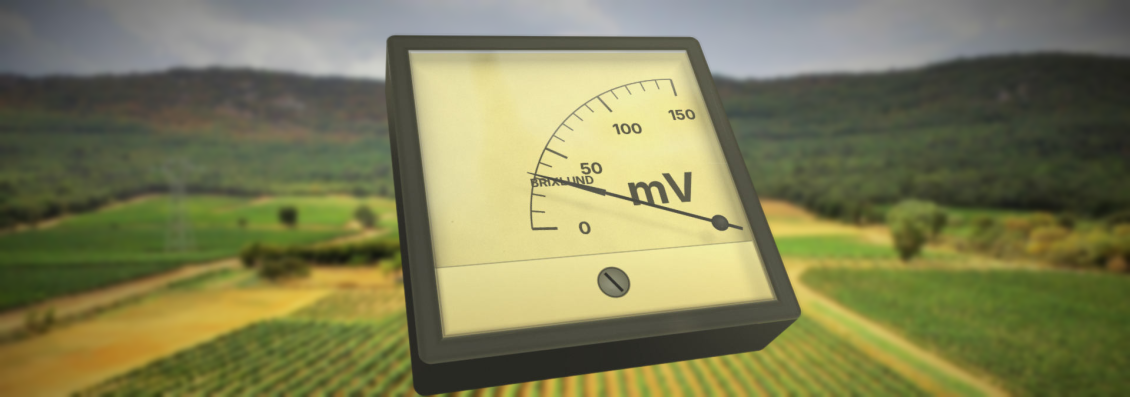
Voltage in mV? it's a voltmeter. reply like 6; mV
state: 30; mV
